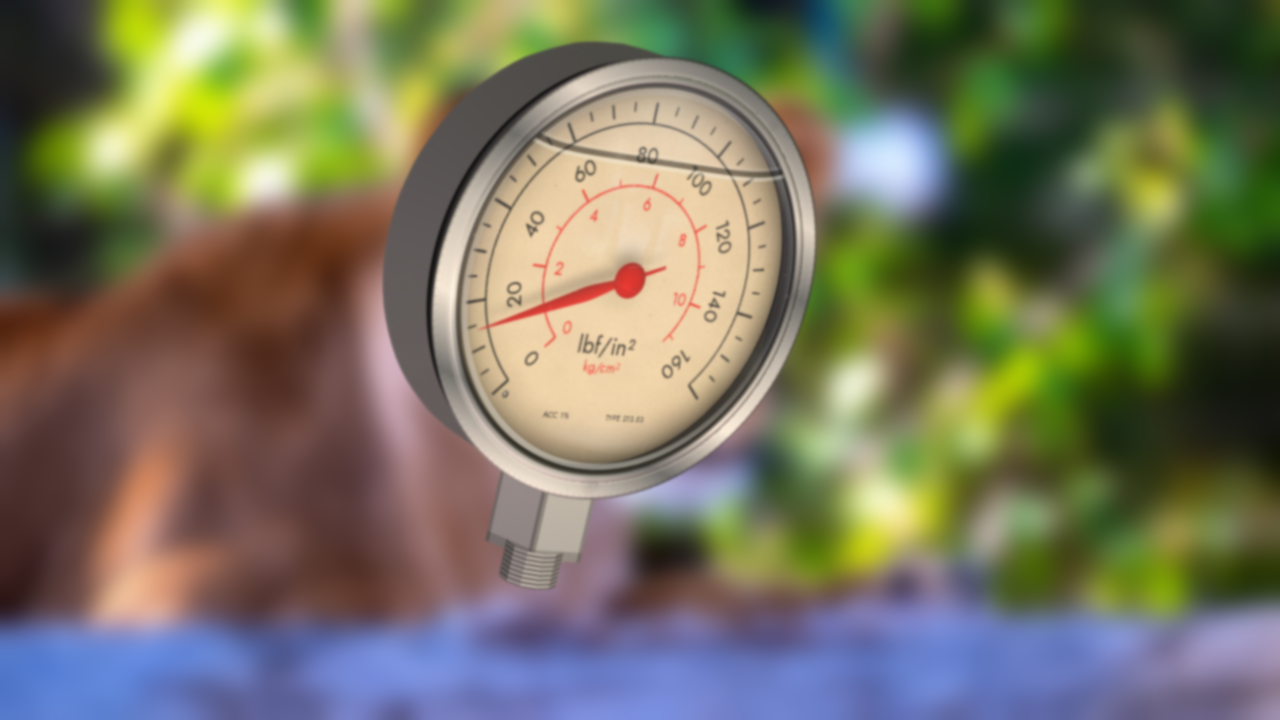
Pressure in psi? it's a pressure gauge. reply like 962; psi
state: 15; psi
